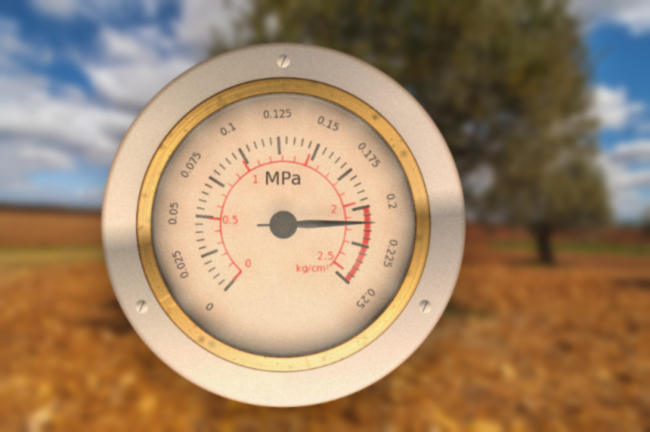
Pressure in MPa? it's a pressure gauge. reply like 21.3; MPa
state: 0.21; MPa
